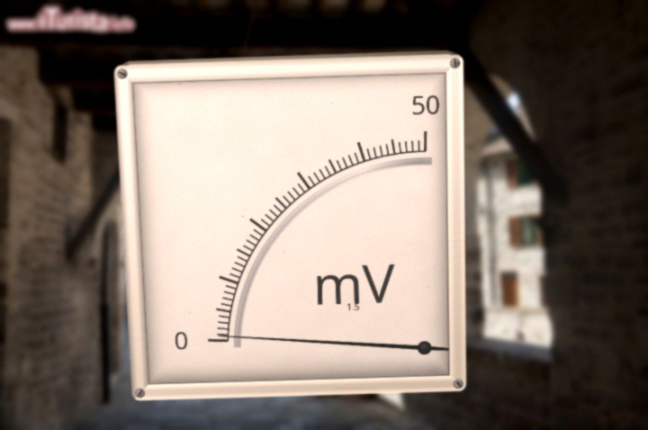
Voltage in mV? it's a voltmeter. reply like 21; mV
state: 1; mV
